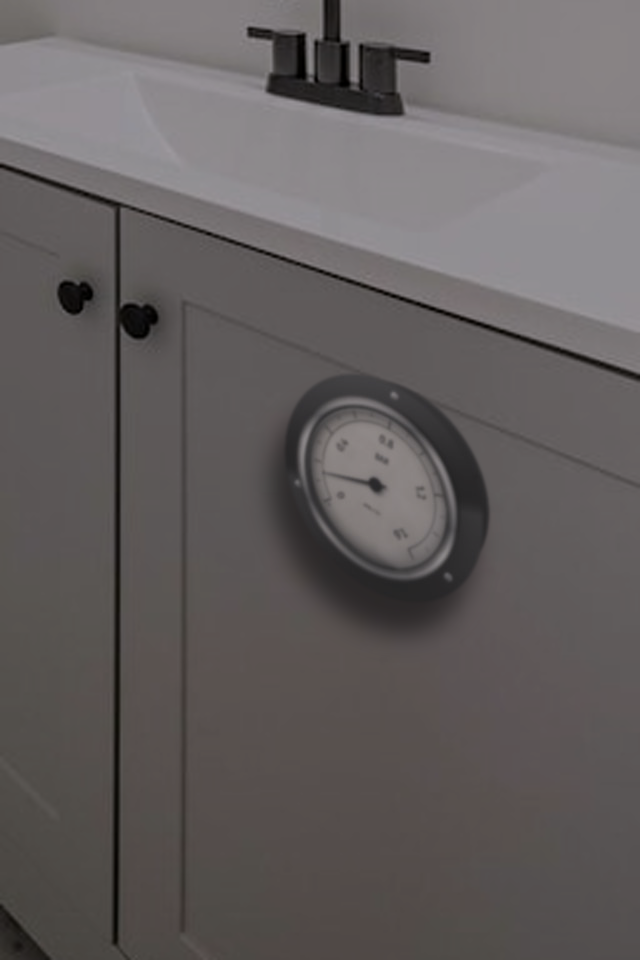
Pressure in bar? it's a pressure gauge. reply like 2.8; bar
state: 0.15; bar
